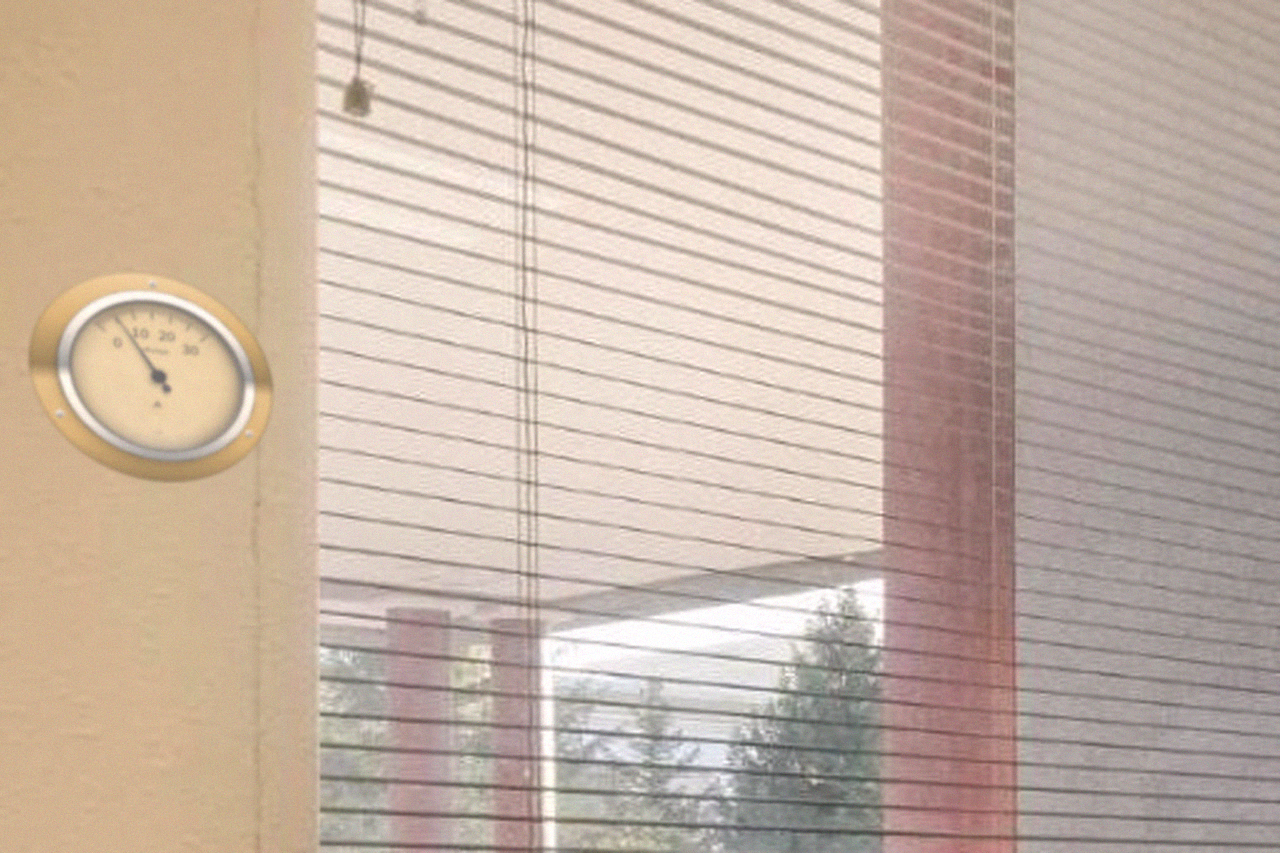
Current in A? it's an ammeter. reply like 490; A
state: 5; A
